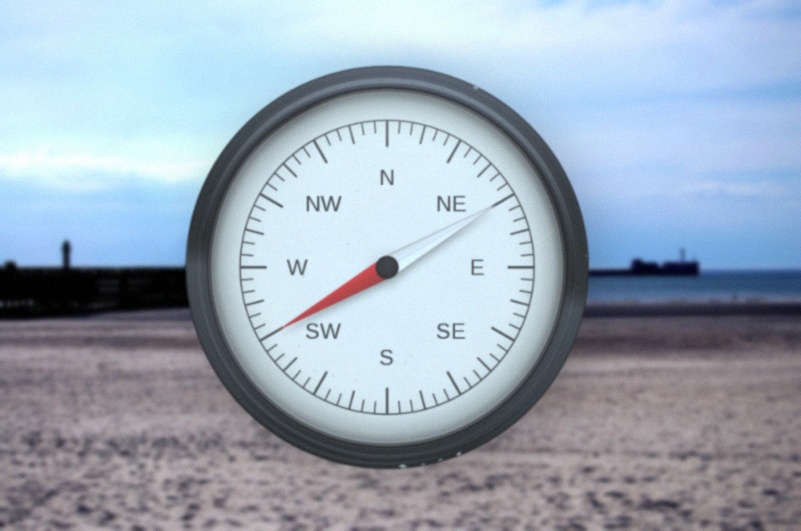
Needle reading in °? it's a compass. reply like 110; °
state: 240; °
